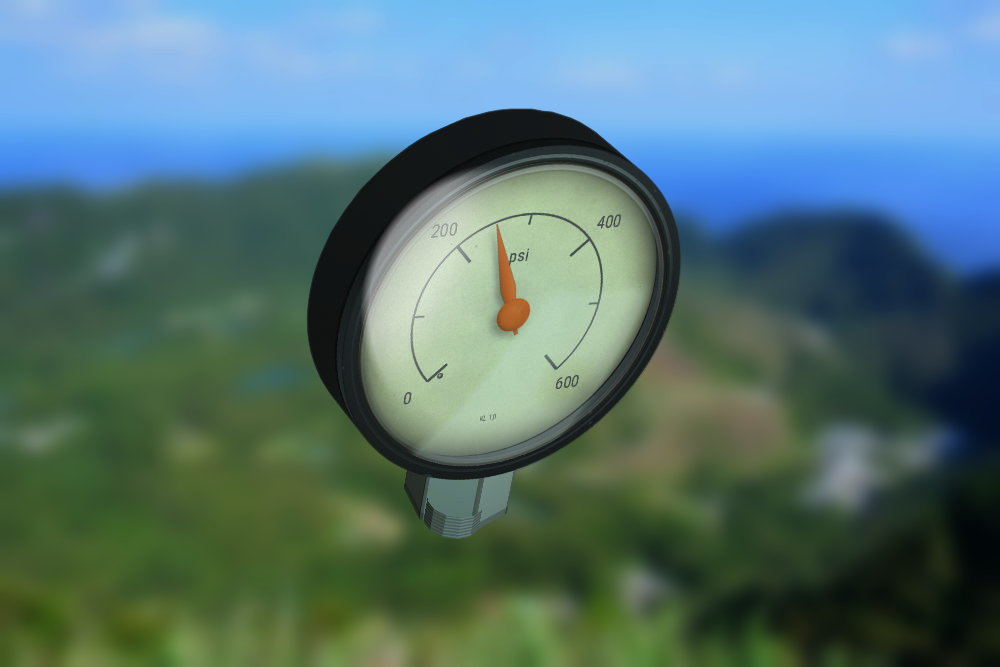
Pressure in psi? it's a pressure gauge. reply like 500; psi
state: 250; psi
